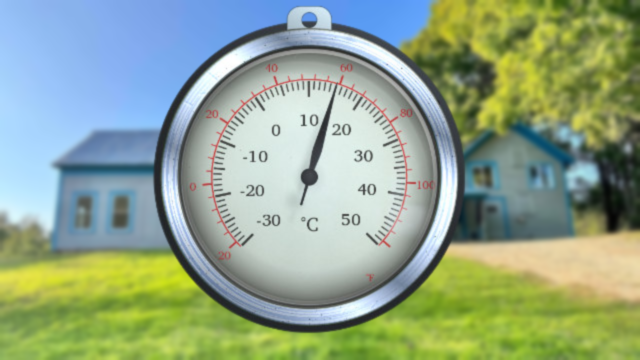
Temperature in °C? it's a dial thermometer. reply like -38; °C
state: 15; °C
